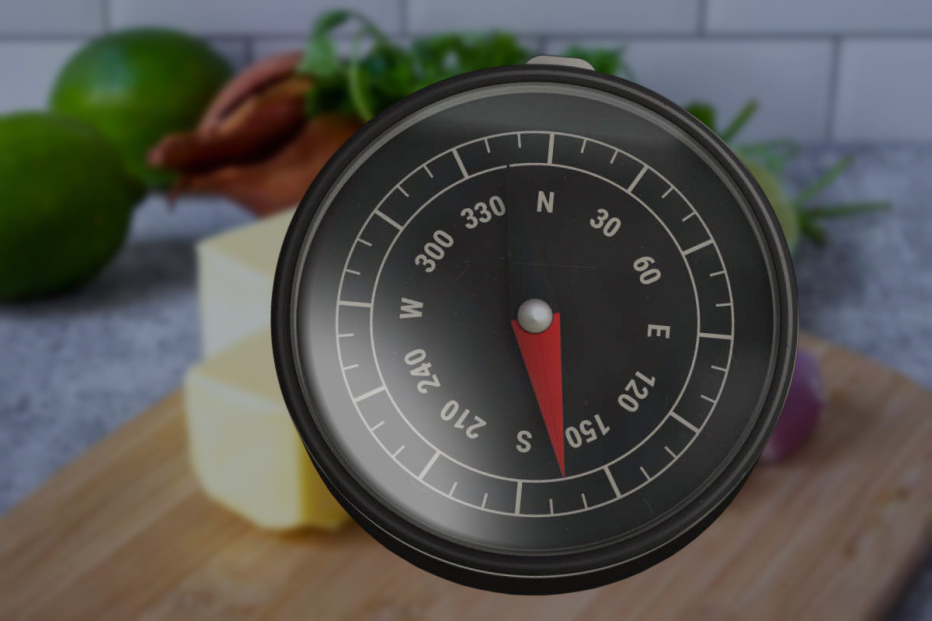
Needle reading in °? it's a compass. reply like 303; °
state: 165; °
